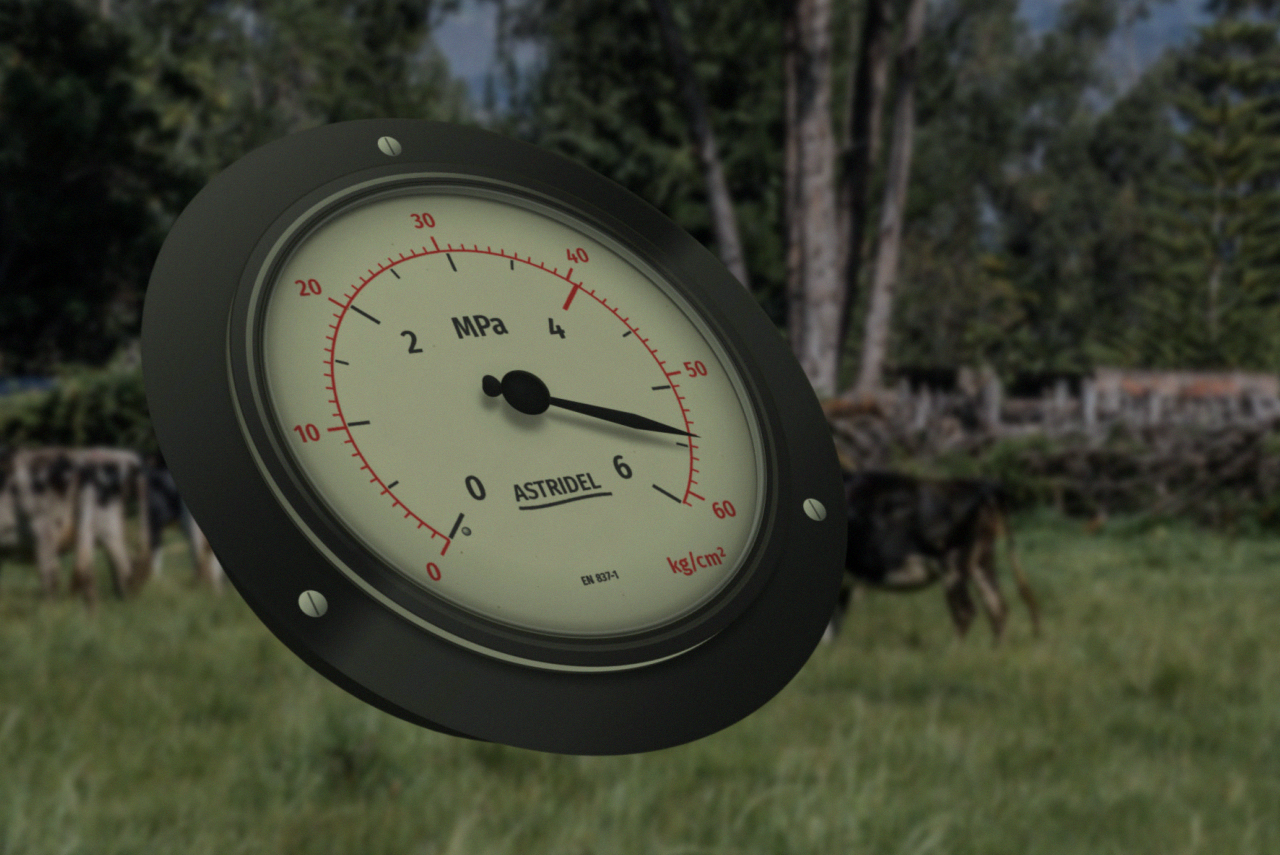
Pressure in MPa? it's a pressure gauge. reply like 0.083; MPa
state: 5.5; MPa
